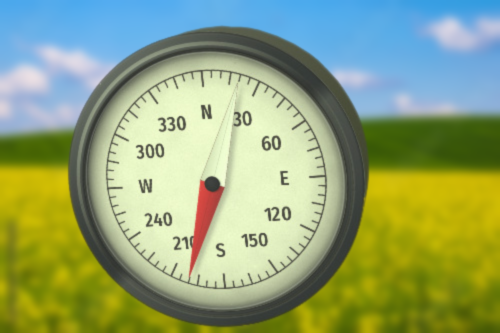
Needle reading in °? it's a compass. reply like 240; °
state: 200; °
